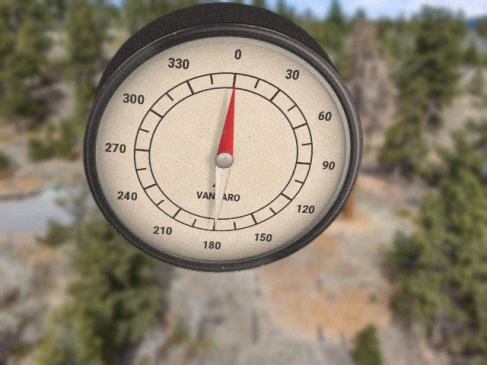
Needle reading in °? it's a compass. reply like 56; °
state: 0; °
